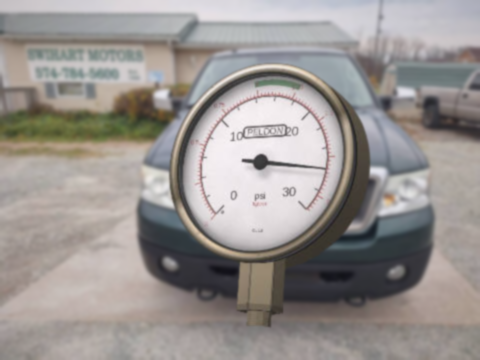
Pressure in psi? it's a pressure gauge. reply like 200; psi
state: 26; psi
